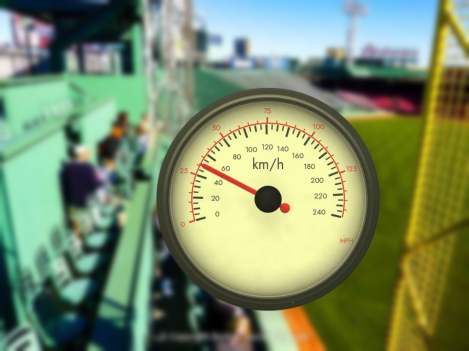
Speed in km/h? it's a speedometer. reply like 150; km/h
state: 50; km/h
